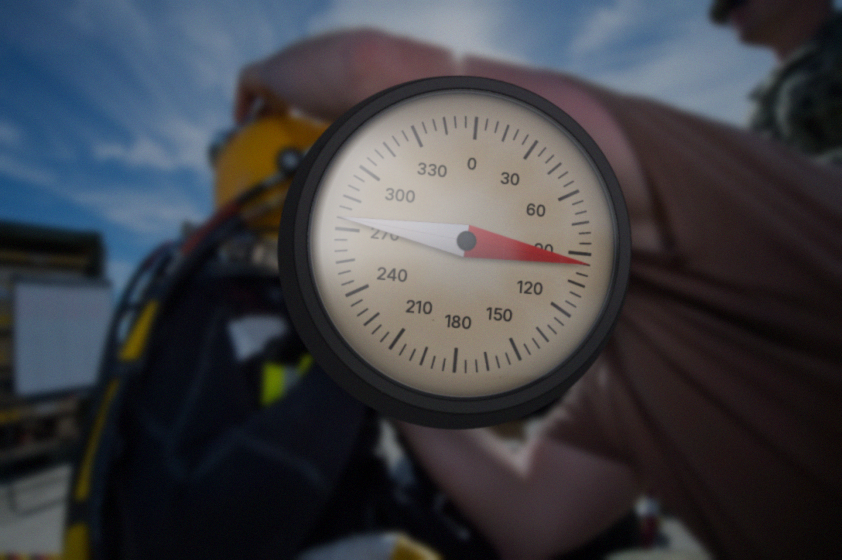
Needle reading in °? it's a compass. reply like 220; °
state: 95; °
